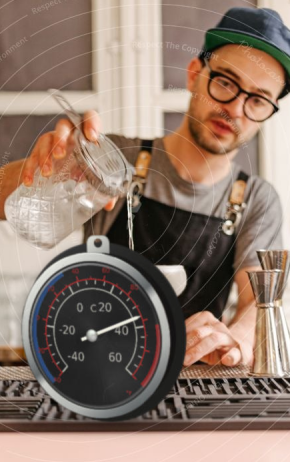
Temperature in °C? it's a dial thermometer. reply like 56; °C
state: 36; °C
